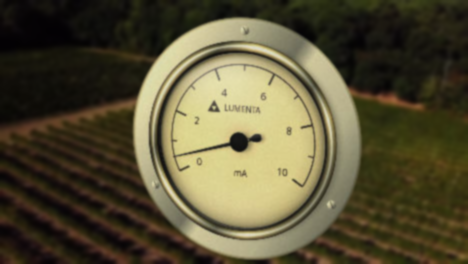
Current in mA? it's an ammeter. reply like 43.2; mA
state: 0.5; mA
